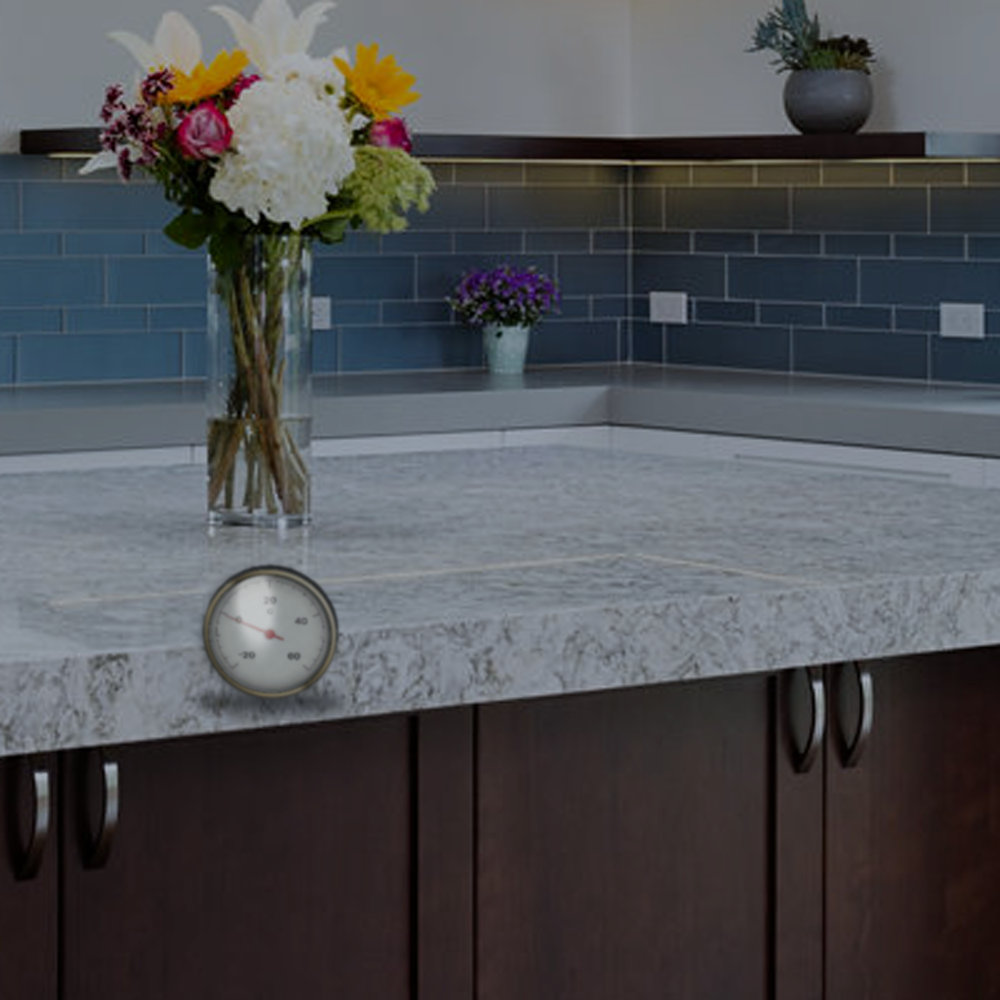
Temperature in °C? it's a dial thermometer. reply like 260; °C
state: 0; °C
